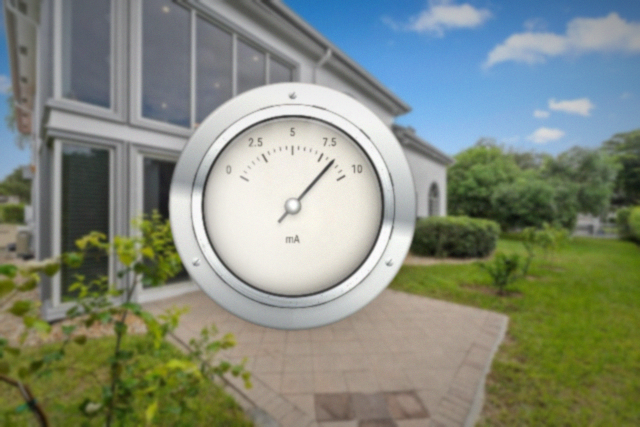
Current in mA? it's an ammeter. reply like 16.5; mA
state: 8.5; mA
